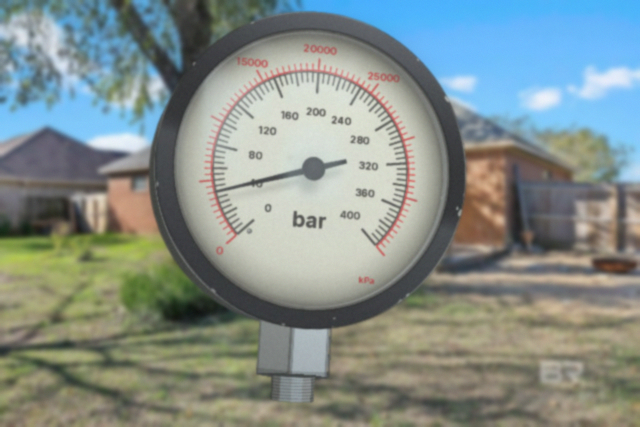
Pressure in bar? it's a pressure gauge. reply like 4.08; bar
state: 40; bar
